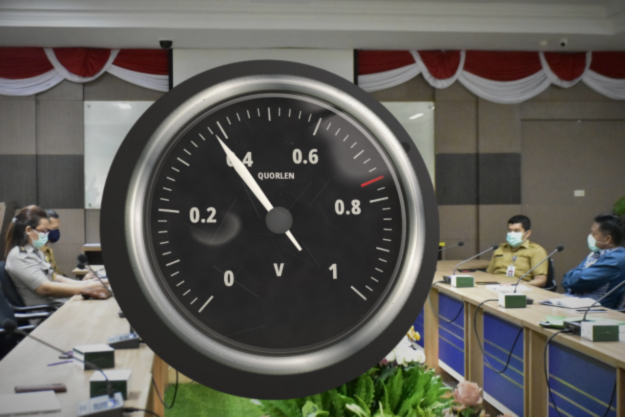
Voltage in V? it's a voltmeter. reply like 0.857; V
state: 0.38; V
